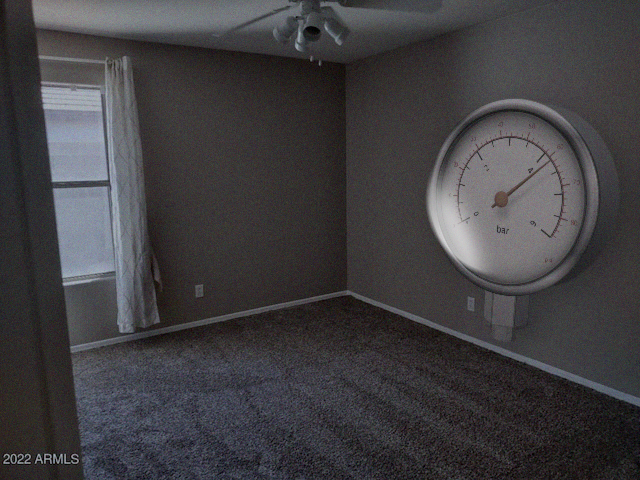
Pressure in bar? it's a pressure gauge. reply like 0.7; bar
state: 4.25; bar
